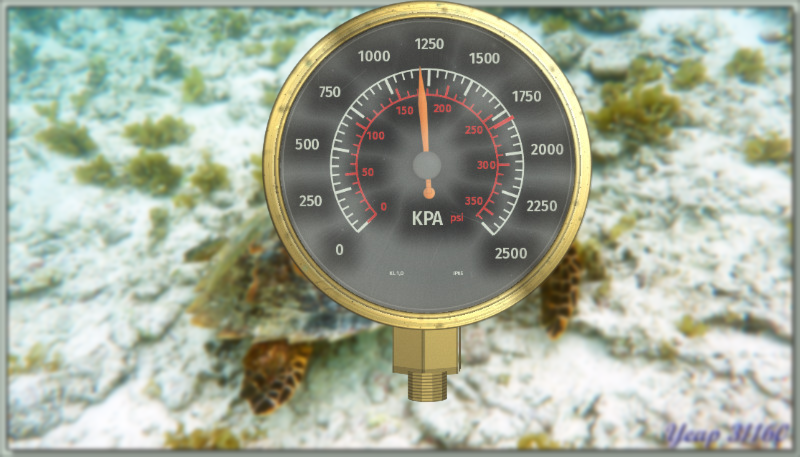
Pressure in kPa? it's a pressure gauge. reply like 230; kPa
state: 1200; kPa
